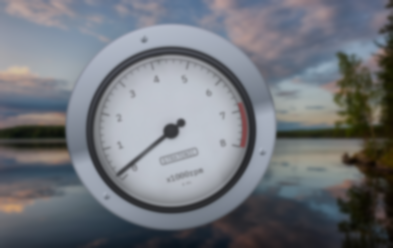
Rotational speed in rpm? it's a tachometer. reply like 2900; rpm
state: 200; rpm
